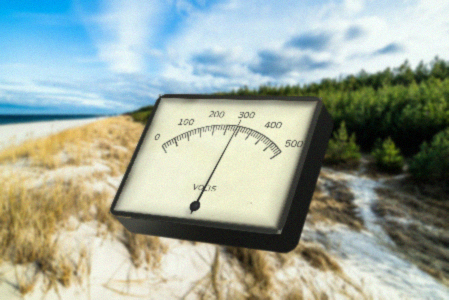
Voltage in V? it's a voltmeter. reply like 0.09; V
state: 300; V
